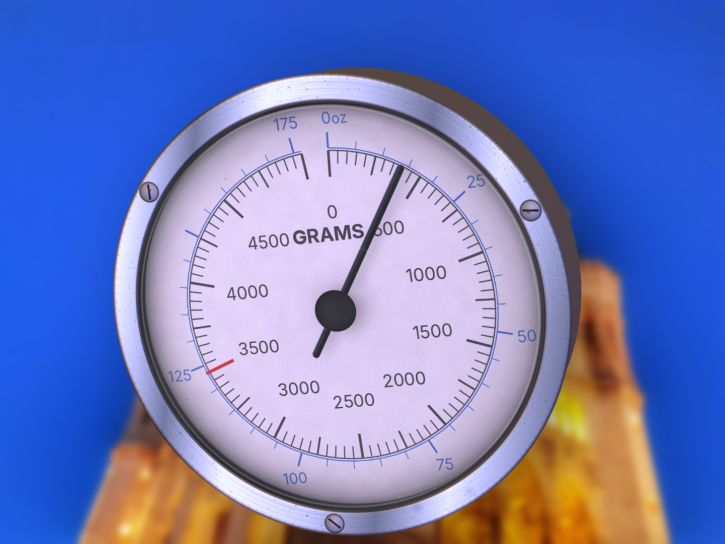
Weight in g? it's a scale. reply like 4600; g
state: 400; g
